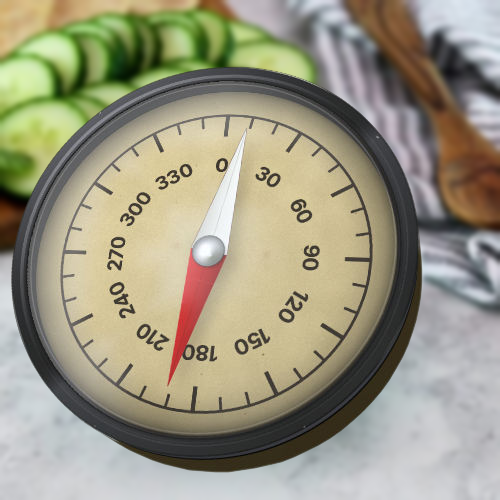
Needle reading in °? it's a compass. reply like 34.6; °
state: 190; °
